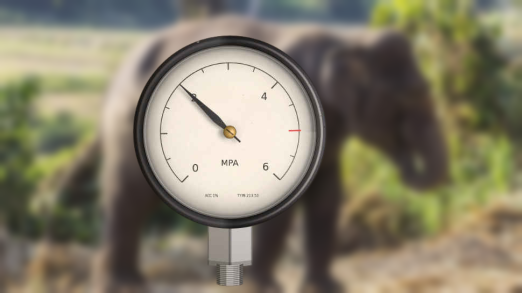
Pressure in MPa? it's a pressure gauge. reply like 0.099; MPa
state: 2; MPa
